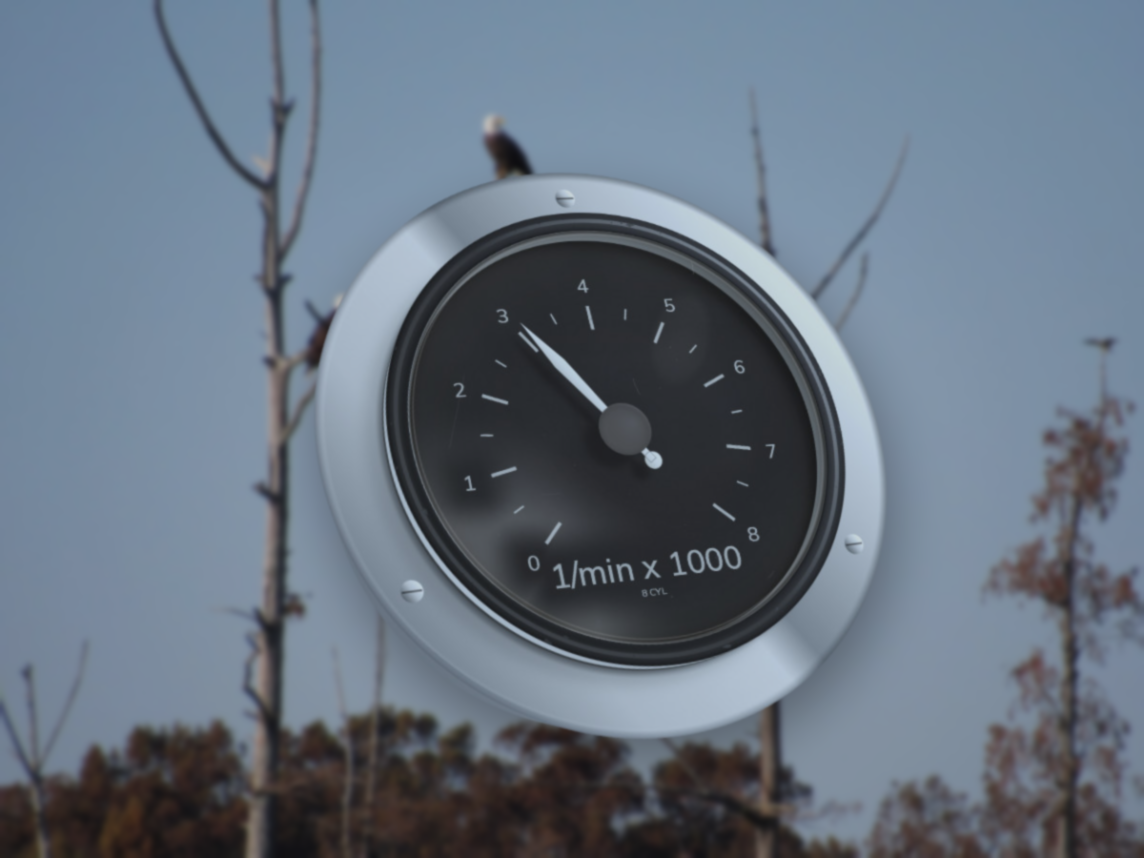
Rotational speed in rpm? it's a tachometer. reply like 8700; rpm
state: 3000; rpm
